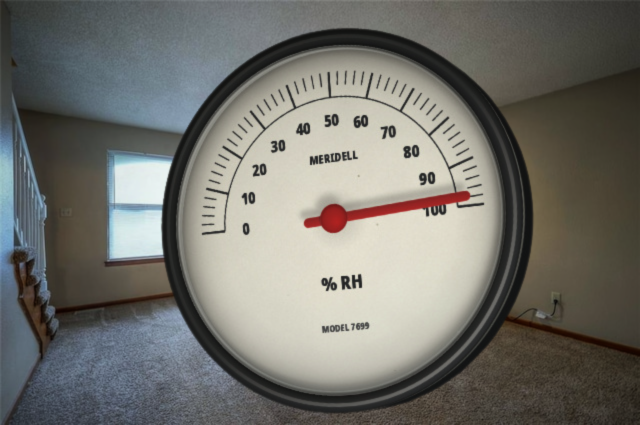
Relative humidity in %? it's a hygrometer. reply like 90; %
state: 98; %
